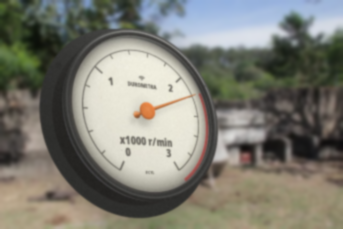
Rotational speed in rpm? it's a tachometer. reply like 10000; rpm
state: 2200; rpm
